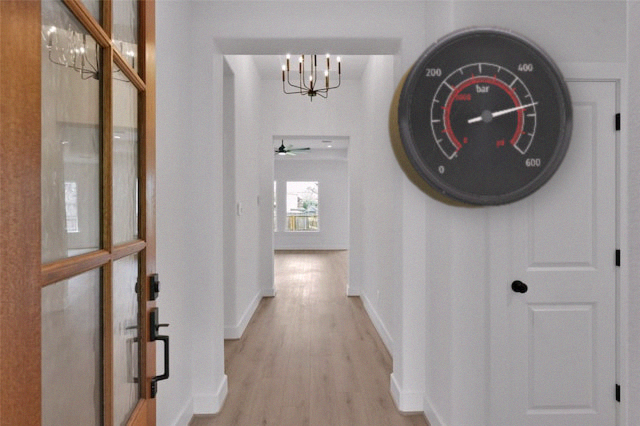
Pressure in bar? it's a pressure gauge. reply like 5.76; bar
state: 475; bar
